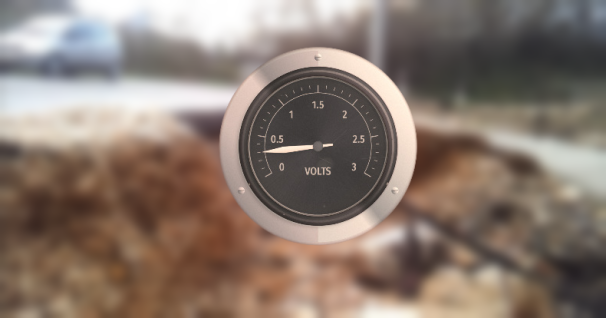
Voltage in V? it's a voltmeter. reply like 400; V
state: 0.3; V
